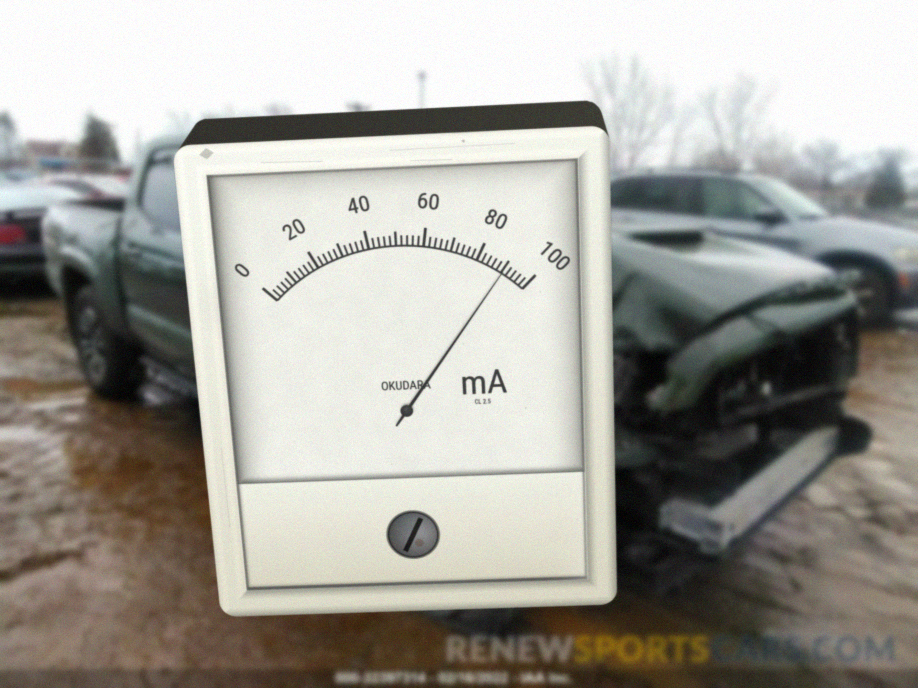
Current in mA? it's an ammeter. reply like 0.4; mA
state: 90; mA
